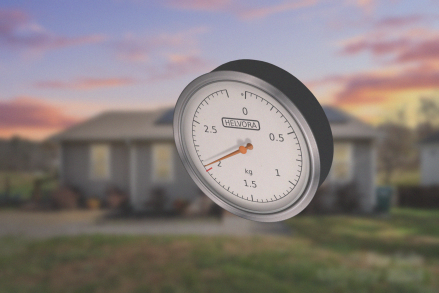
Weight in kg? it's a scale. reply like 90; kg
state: 2.05; kg
